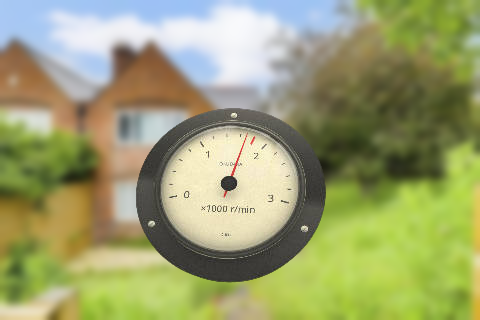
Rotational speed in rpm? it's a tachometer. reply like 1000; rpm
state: 1700; rpm
